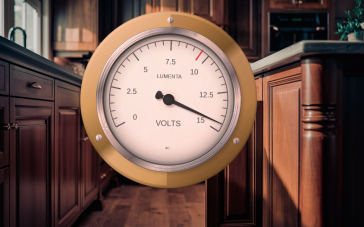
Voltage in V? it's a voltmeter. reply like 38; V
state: 14.5; V
